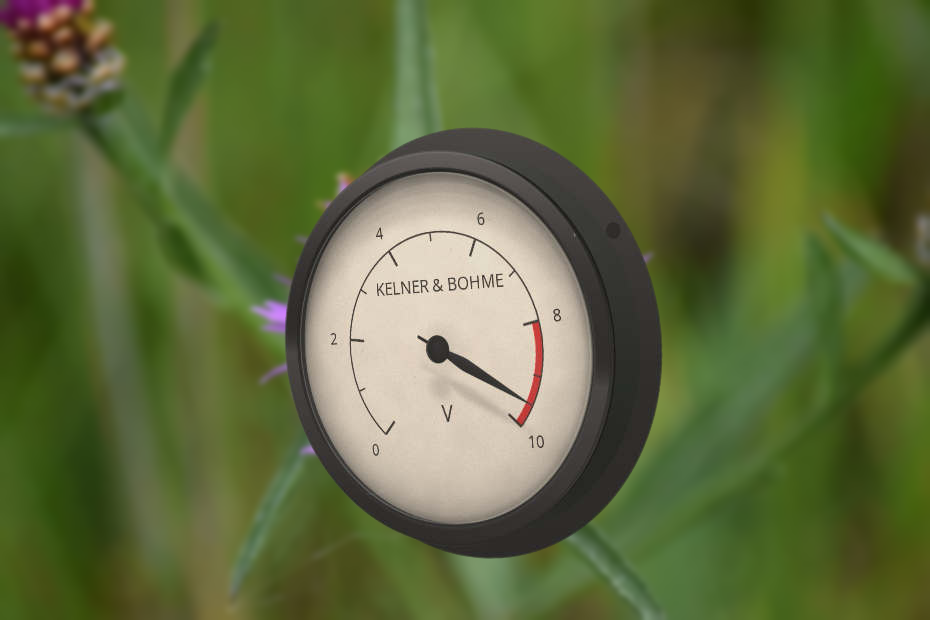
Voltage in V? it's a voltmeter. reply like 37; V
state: 9.5; V
